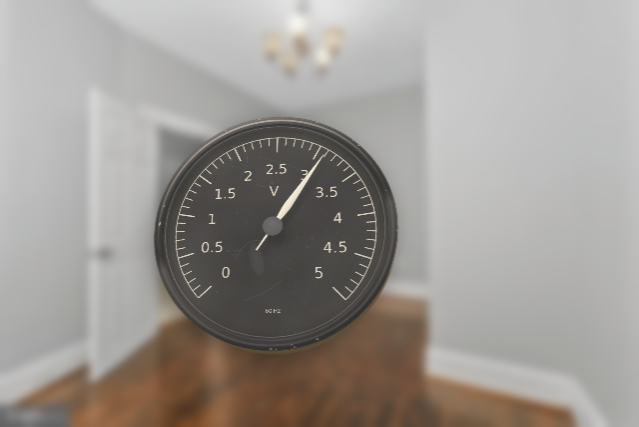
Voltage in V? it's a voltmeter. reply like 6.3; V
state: 3.1; V
